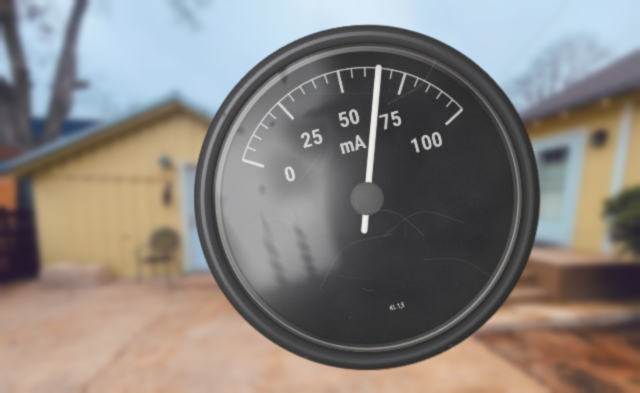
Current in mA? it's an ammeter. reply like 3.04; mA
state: 65; mA
